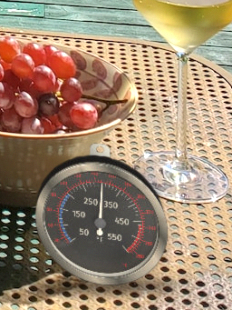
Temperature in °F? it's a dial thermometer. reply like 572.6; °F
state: 300; °F
